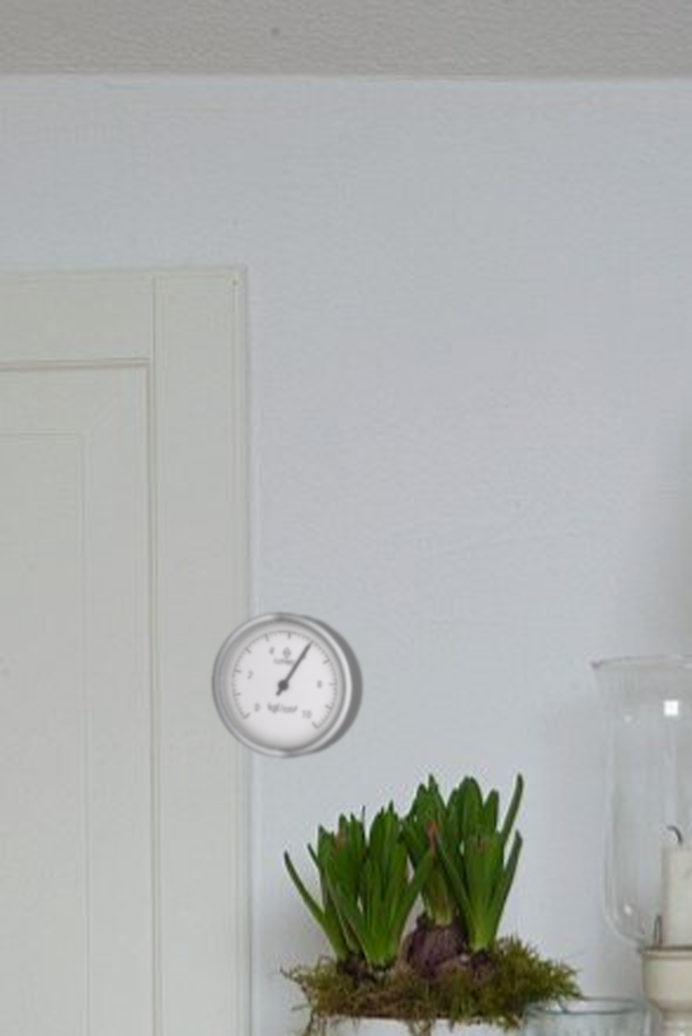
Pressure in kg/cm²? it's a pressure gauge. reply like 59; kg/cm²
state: 6; kg/cm²
